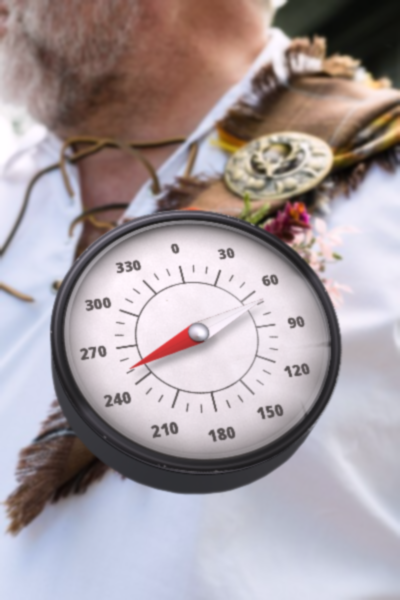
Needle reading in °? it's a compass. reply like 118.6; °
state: 250; °
